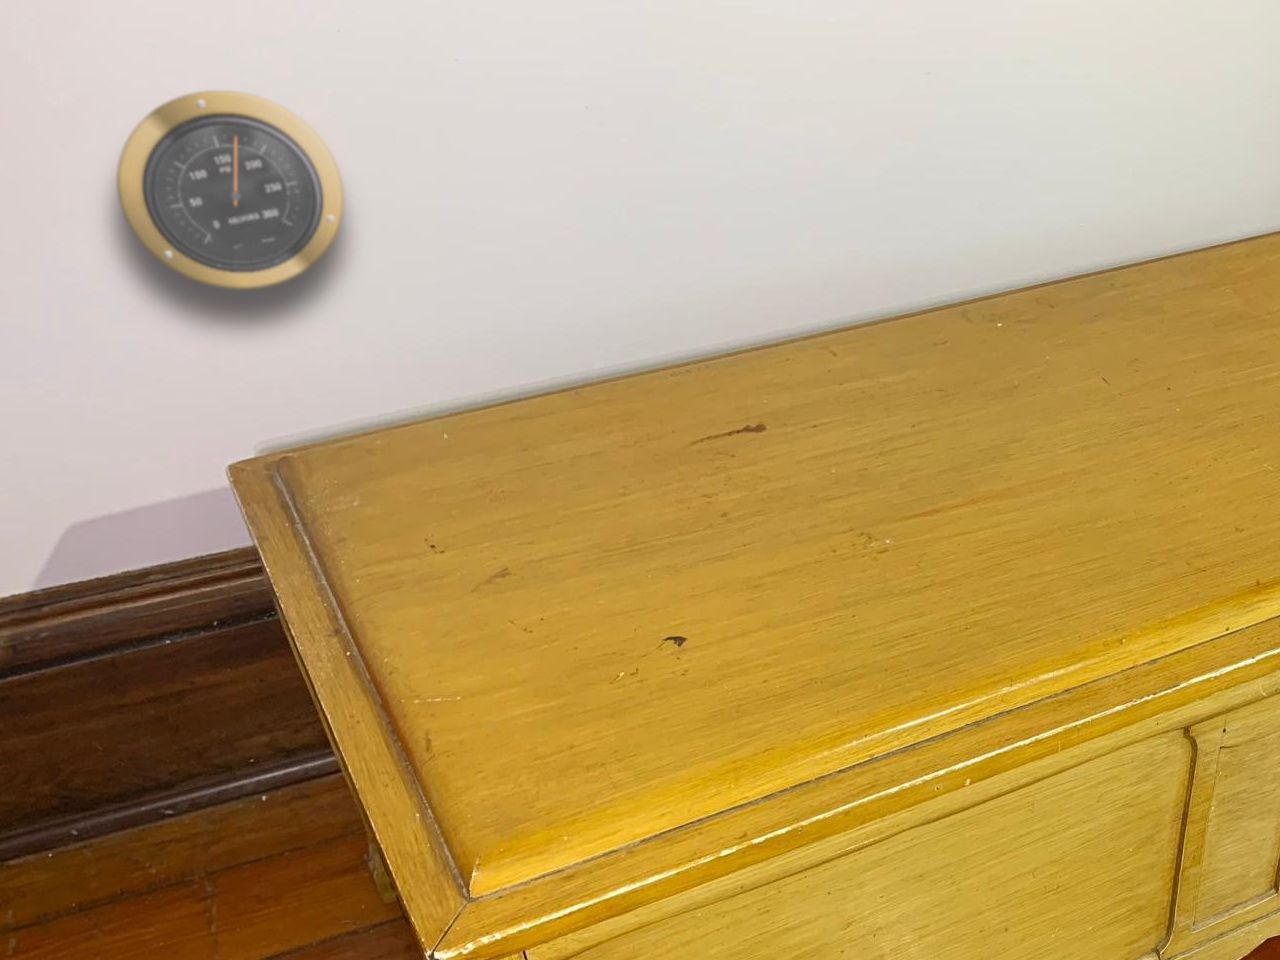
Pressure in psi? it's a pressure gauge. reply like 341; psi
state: 170; psi
